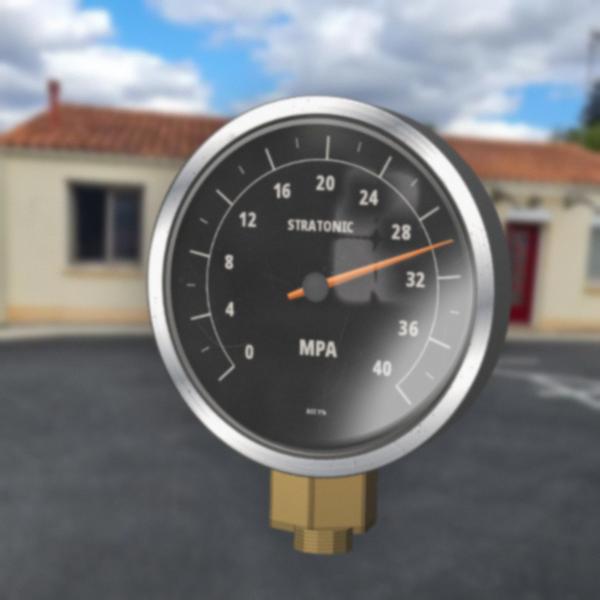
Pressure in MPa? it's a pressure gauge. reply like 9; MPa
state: 30; MPa
